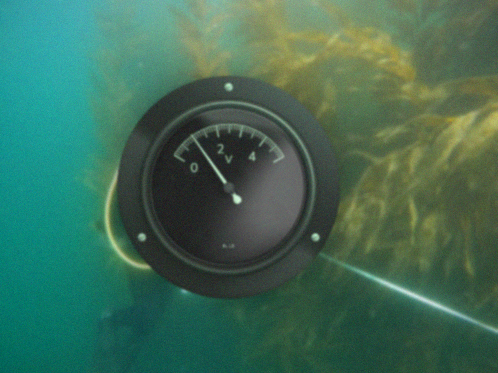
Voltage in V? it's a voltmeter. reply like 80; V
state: 1; V
